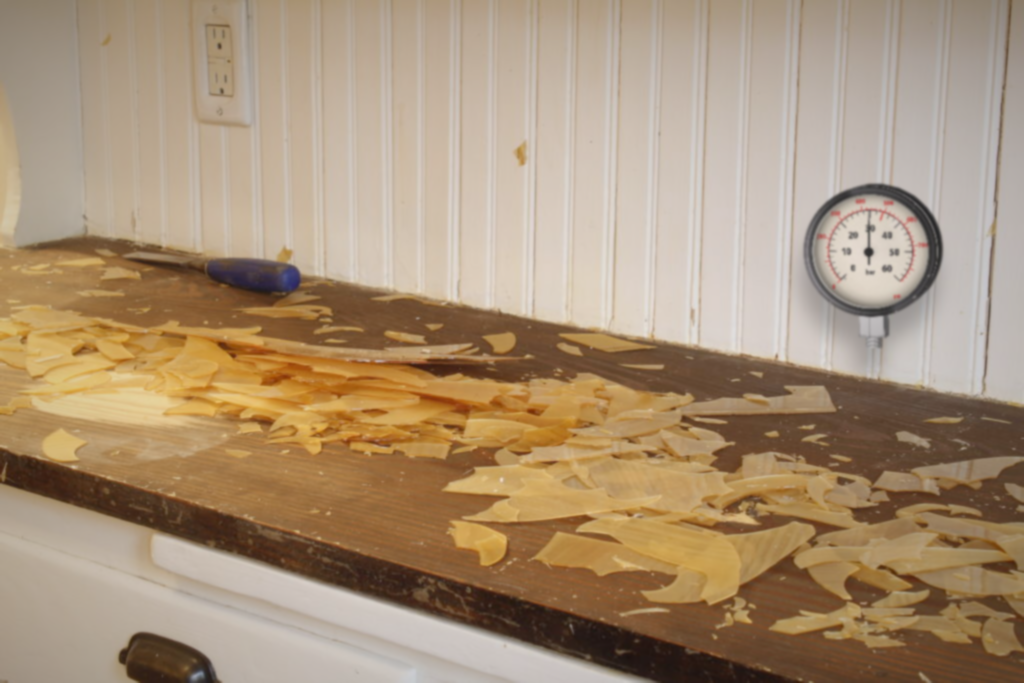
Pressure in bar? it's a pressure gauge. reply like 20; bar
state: 30; bar
